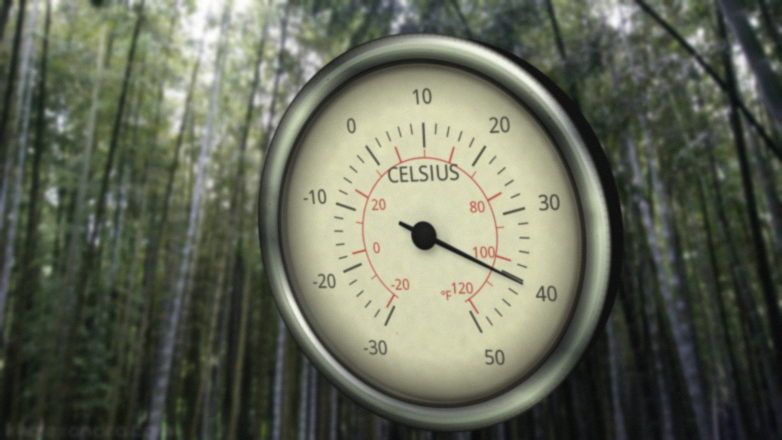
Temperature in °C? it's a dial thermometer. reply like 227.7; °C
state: 40; °C
